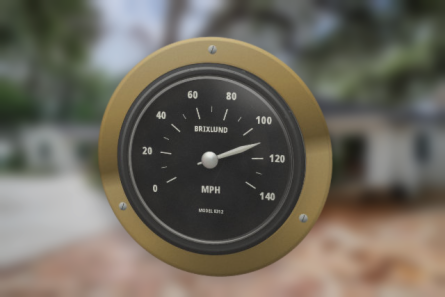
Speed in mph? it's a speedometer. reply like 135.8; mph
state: 110; mph
